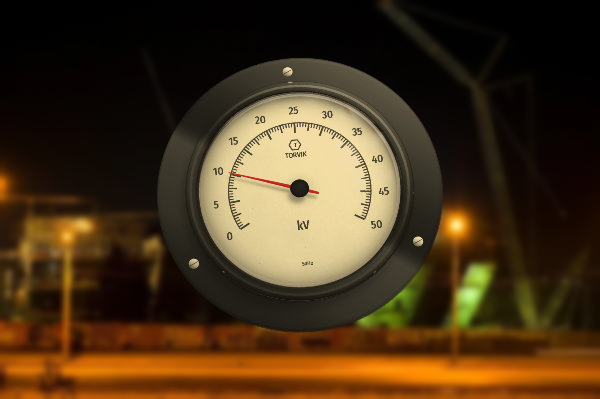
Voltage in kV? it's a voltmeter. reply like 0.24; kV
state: 10; kV
